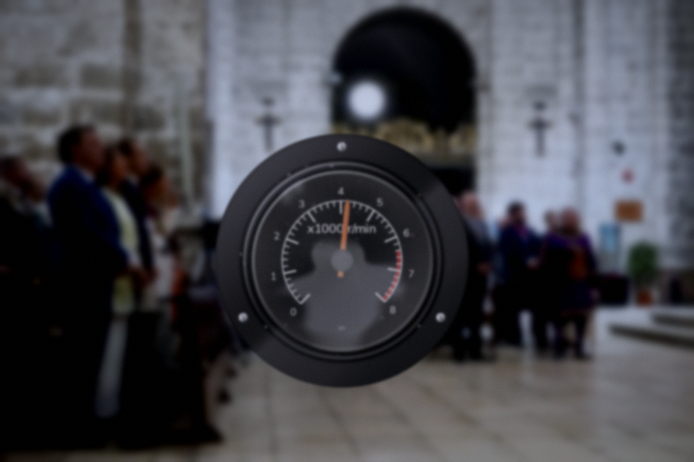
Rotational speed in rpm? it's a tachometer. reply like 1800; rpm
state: 4200; rpm
